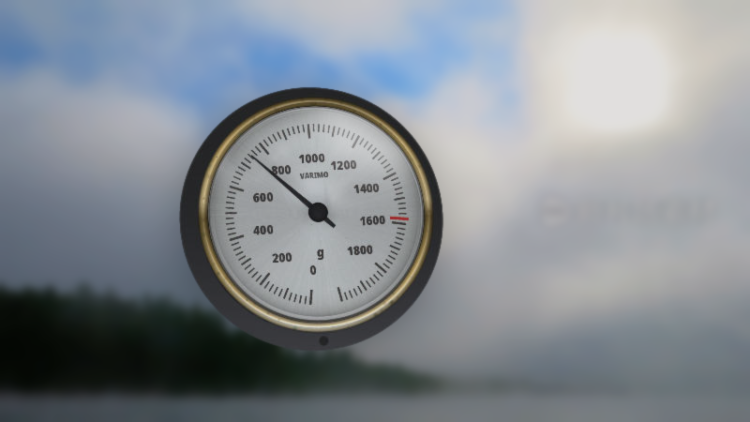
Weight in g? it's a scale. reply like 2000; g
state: 740; g
